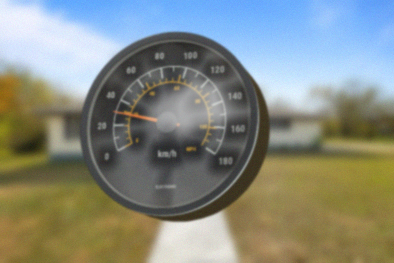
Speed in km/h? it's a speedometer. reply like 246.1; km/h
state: 30; km/h
